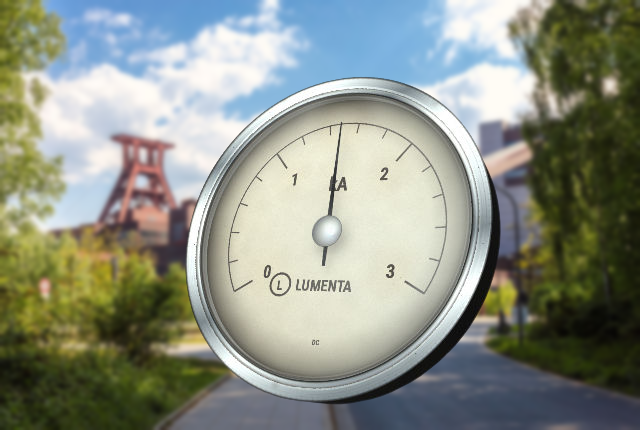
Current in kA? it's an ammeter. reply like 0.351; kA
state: 1.5; kA
